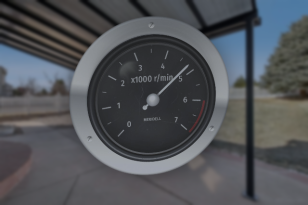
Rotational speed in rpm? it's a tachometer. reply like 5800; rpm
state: 4750; rpm
